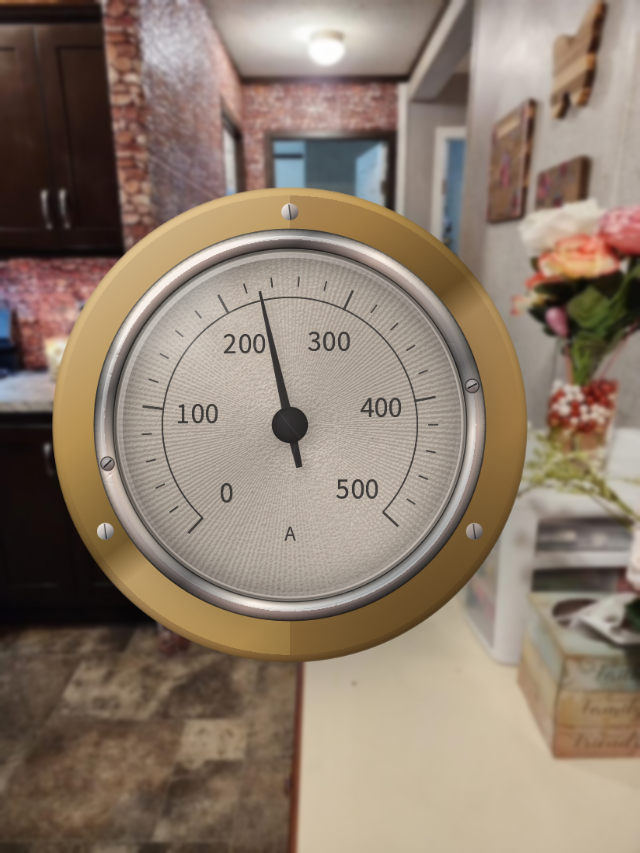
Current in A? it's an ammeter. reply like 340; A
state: 230; A
